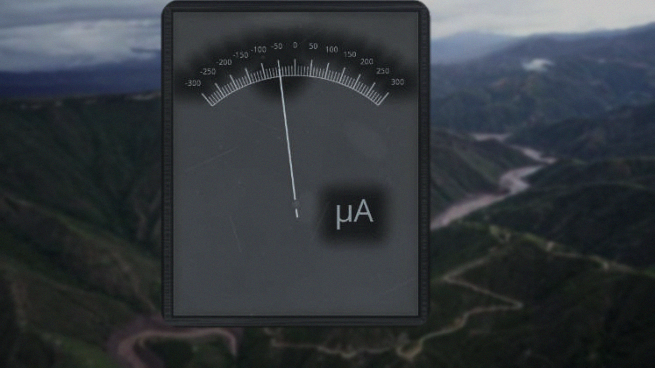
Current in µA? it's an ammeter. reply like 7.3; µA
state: -50; µA
